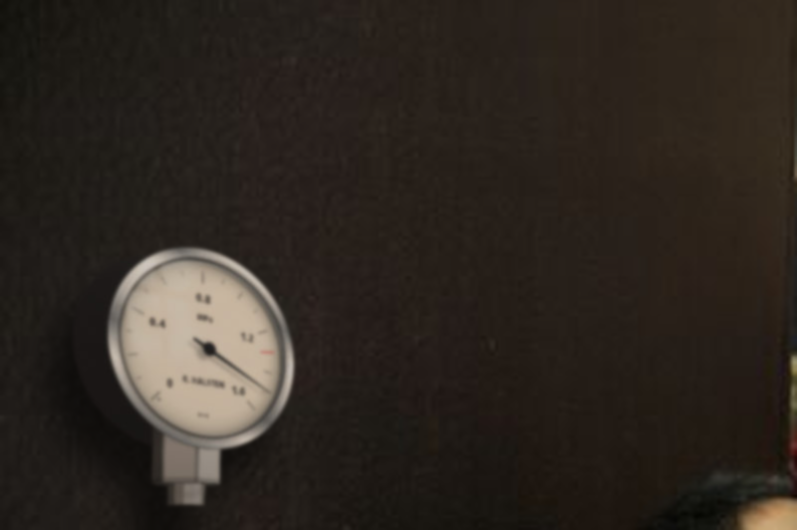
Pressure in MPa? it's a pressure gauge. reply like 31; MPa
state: 1.5; MPa
